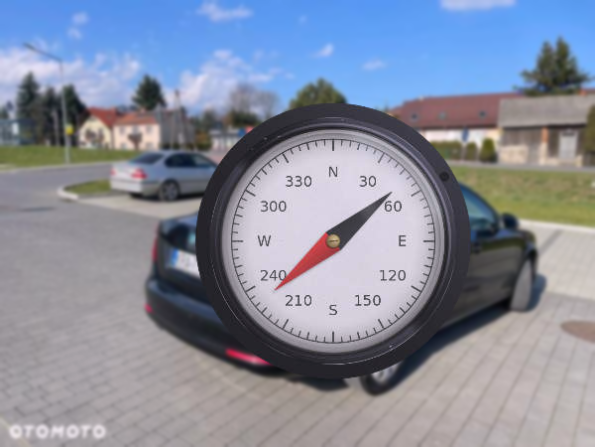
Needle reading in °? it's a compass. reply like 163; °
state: 230; °
